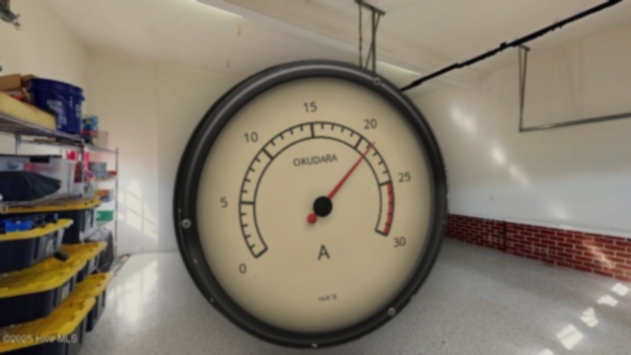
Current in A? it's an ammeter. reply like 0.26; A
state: 21; A
